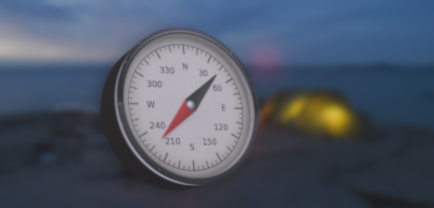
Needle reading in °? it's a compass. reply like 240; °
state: 225; °
